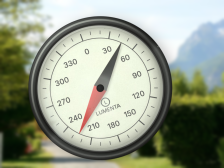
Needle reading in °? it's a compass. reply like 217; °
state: 225; °
